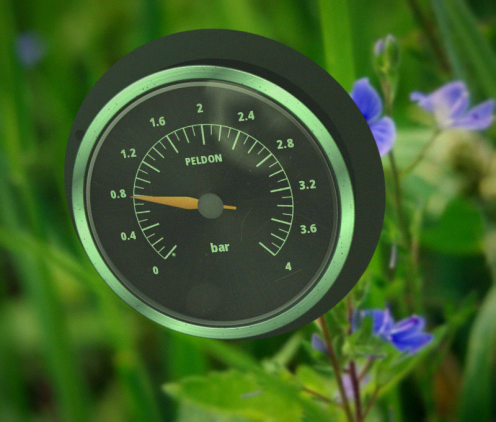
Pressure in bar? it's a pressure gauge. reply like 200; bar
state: 0.8; bar
